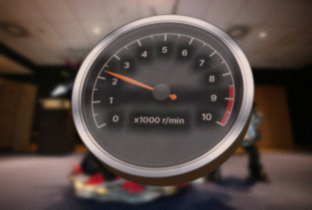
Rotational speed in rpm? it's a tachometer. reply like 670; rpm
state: 2250; rpm
